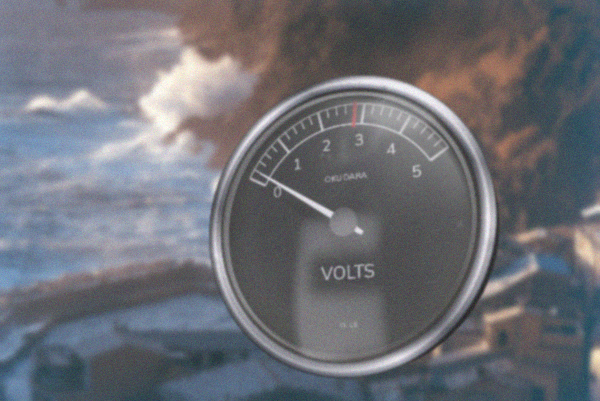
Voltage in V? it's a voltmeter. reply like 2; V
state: 0.2; V
